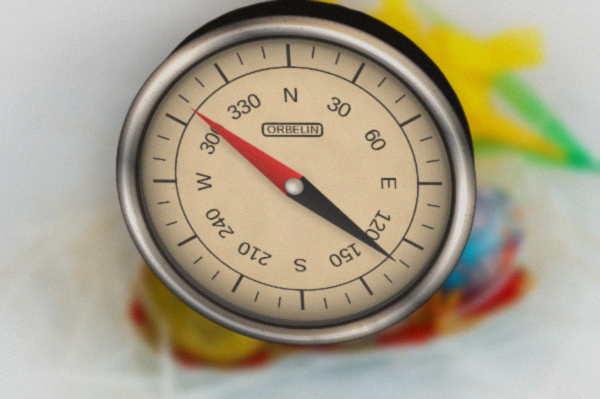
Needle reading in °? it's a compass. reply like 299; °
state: 310; °
